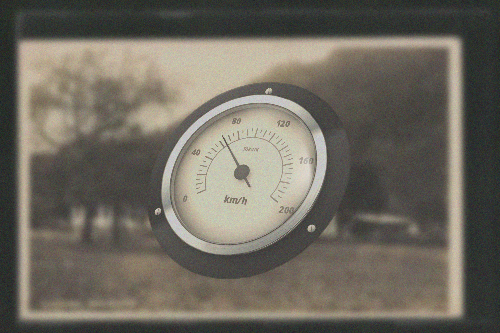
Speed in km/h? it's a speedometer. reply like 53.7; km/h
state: 65; km/h
